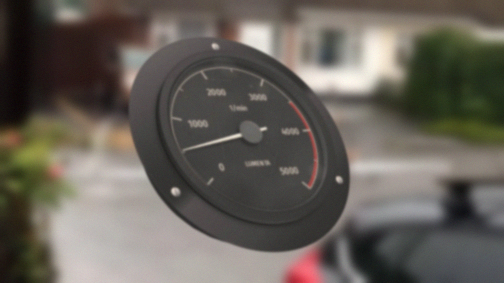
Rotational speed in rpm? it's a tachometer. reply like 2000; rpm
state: 500; rpm
